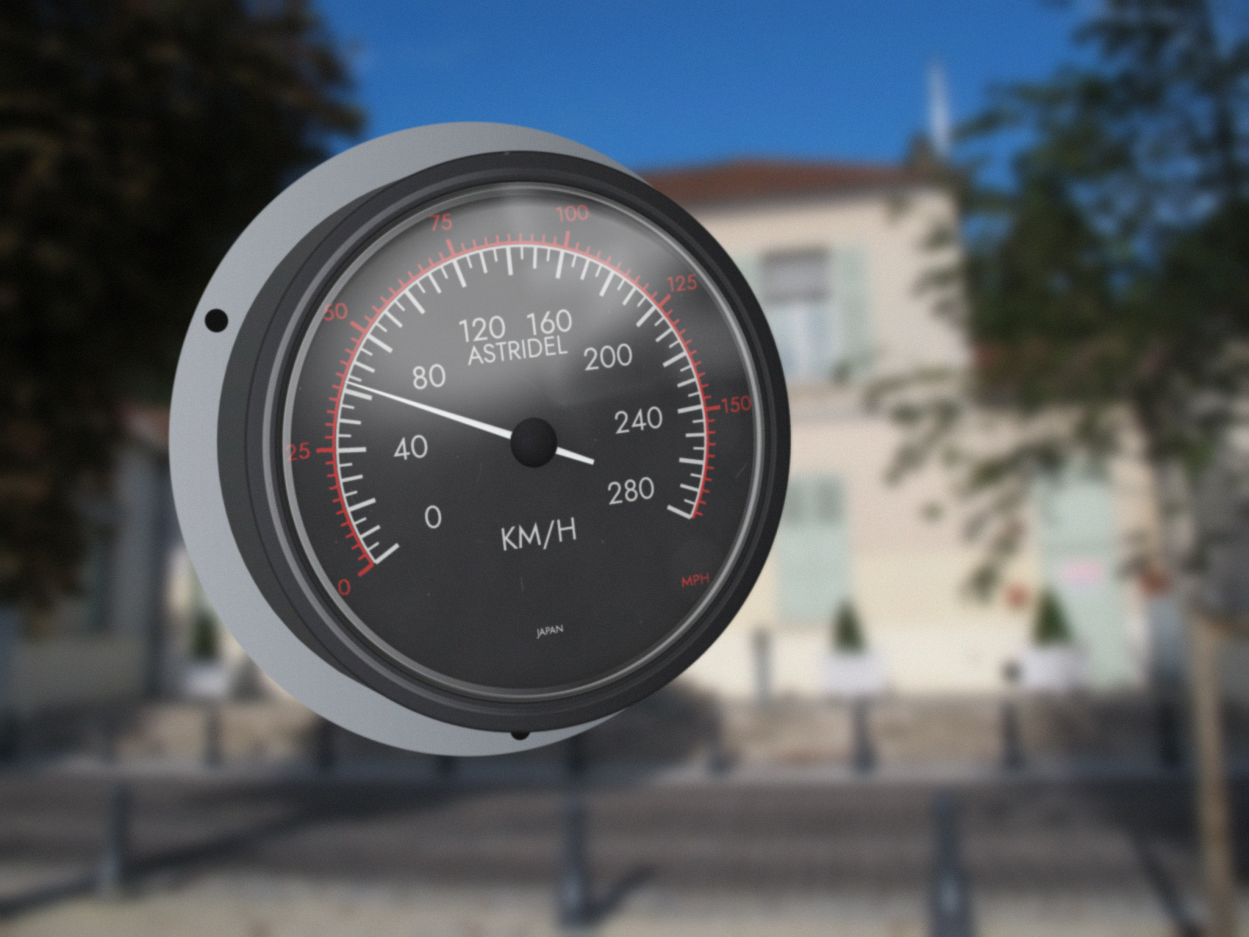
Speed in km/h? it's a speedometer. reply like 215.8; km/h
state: 62.5; km/h
